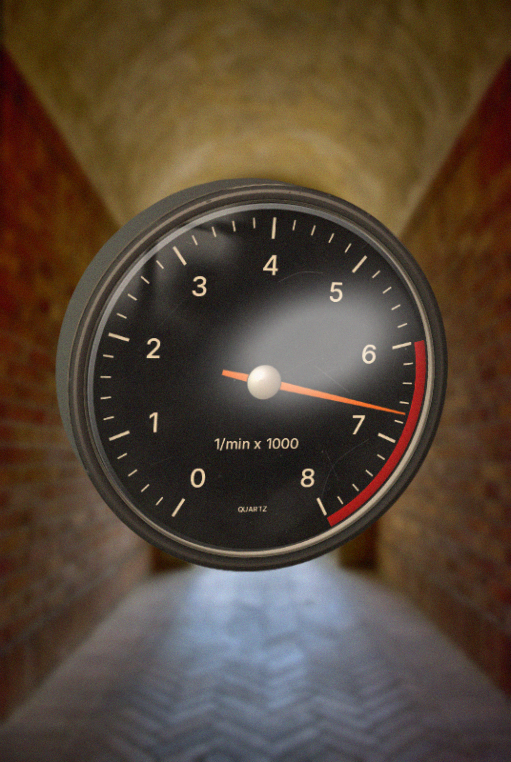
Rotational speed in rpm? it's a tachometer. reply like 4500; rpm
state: 6700; rpm
